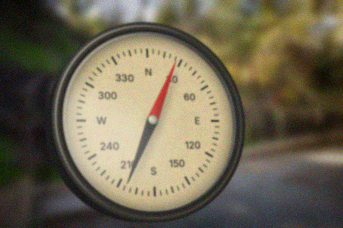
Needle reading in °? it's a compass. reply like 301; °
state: 25; °
